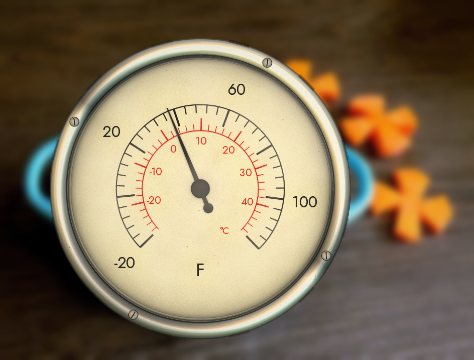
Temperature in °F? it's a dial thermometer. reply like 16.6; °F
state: 38; °F
